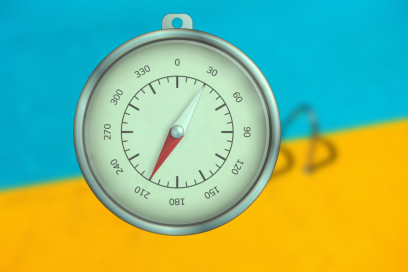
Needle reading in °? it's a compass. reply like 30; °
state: 210; °
